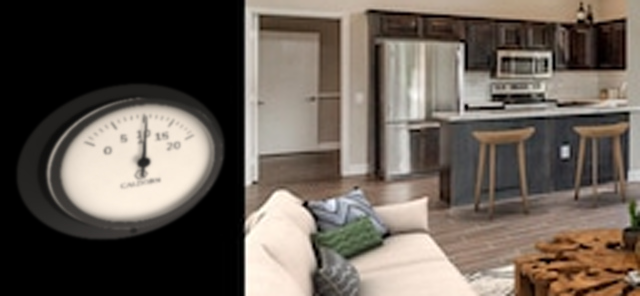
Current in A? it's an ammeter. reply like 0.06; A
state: 10; A
